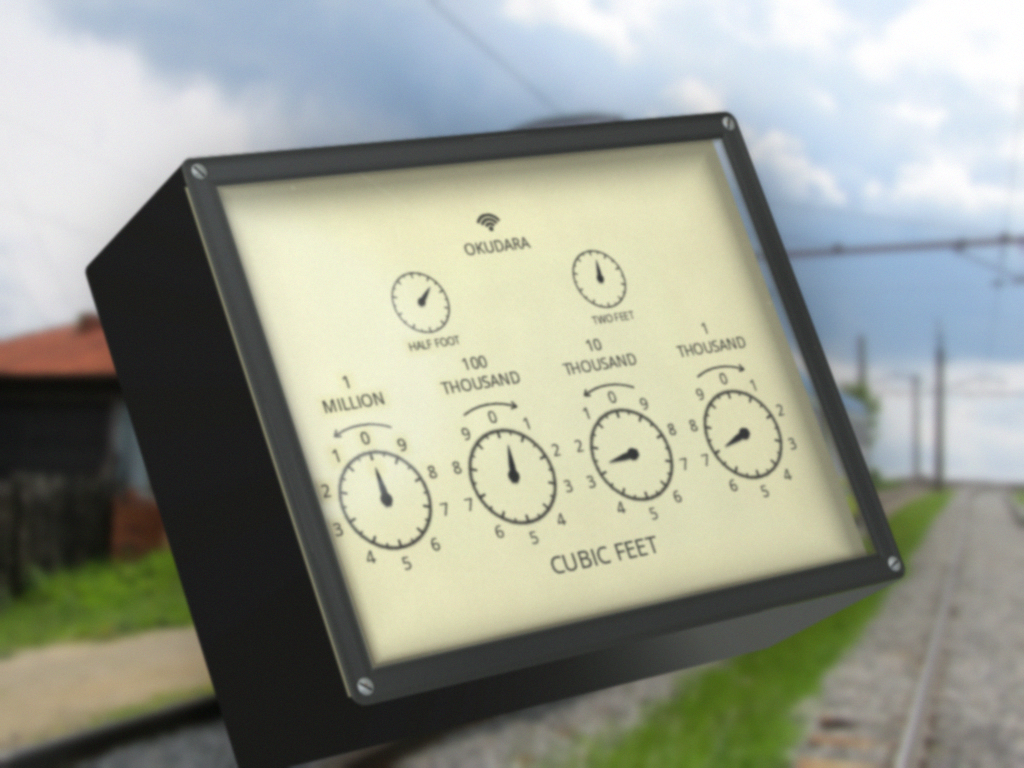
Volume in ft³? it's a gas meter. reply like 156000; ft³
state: 2700; ft³
